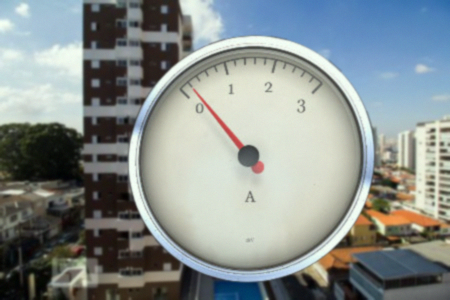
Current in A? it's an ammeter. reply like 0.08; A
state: 0.2; A
